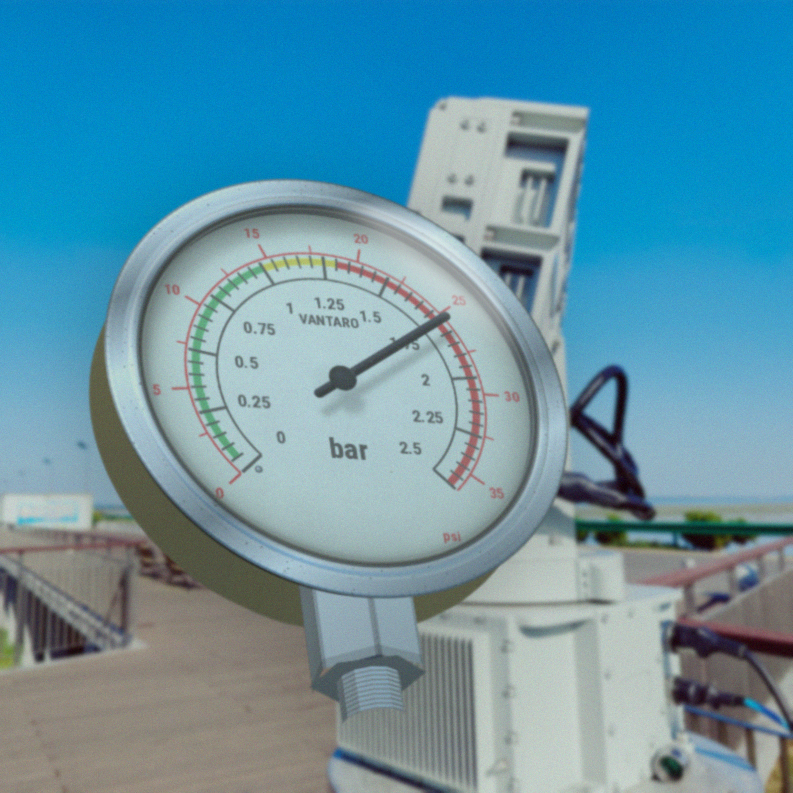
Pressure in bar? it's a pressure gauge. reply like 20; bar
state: 1.75; bar
